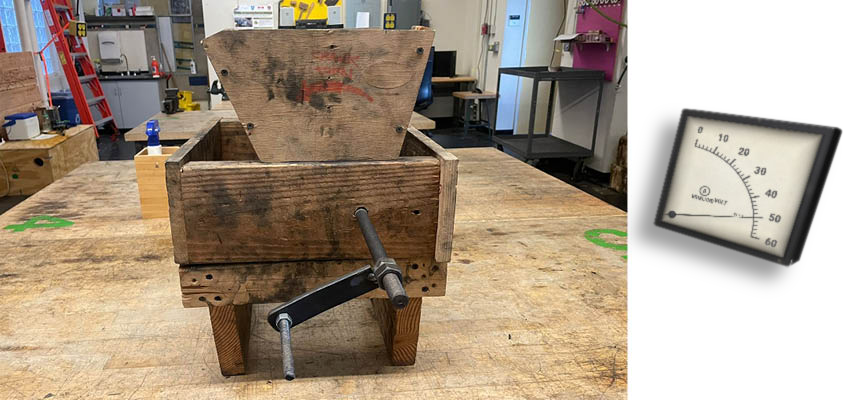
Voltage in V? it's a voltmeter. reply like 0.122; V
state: 50; V
